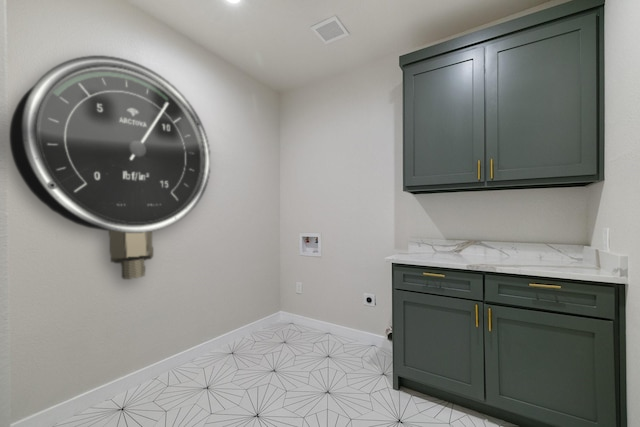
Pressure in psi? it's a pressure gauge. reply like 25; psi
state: 9; psi
